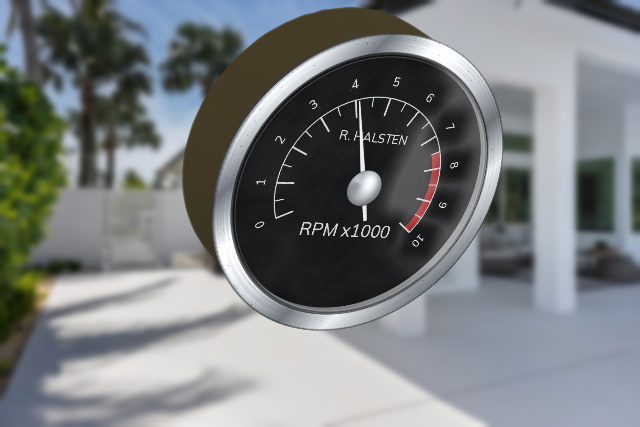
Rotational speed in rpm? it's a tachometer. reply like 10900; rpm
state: 4000; rpm
